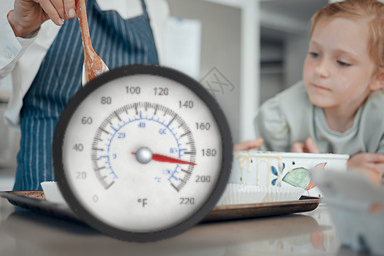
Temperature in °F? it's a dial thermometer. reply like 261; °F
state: 190; °F
